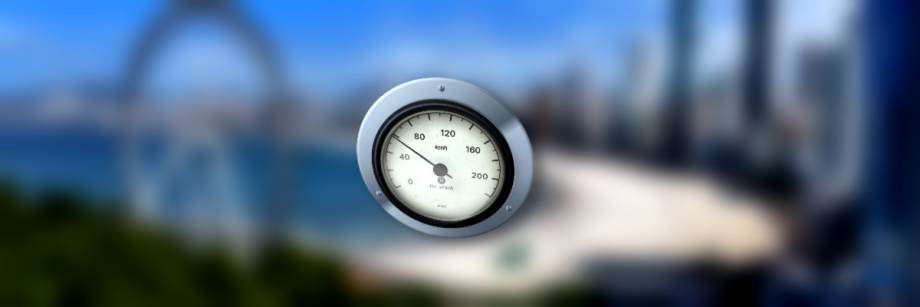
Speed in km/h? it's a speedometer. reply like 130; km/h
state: 60; km/h
